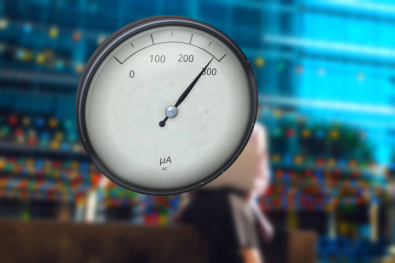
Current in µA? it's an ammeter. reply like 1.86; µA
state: 275; µA
